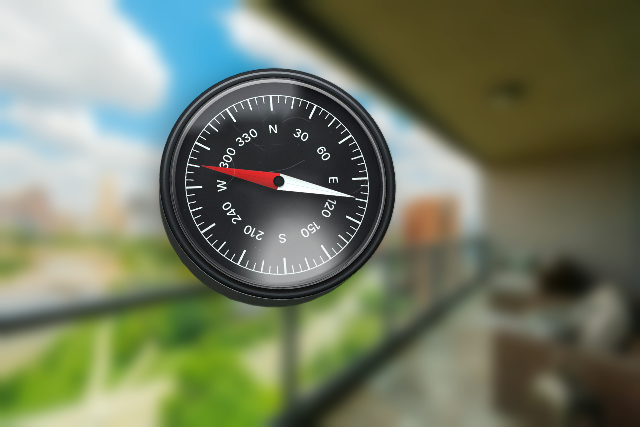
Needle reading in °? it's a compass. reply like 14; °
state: 285; °
